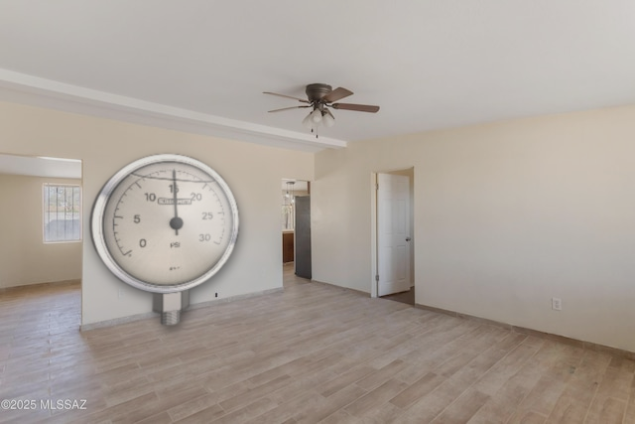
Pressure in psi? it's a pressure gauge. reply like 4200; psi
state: 15; psi
